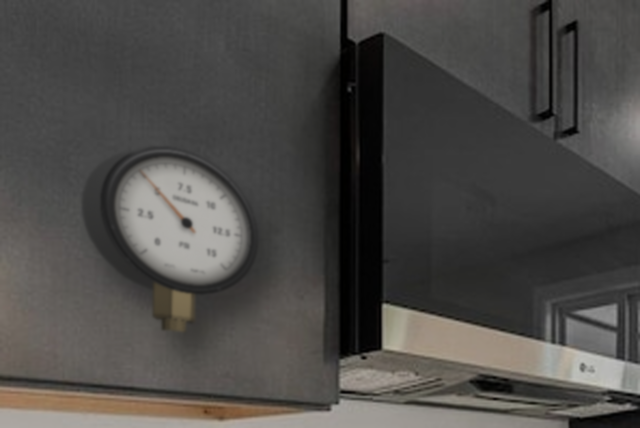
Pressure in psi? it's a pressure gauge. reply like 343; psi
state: 5; psi
